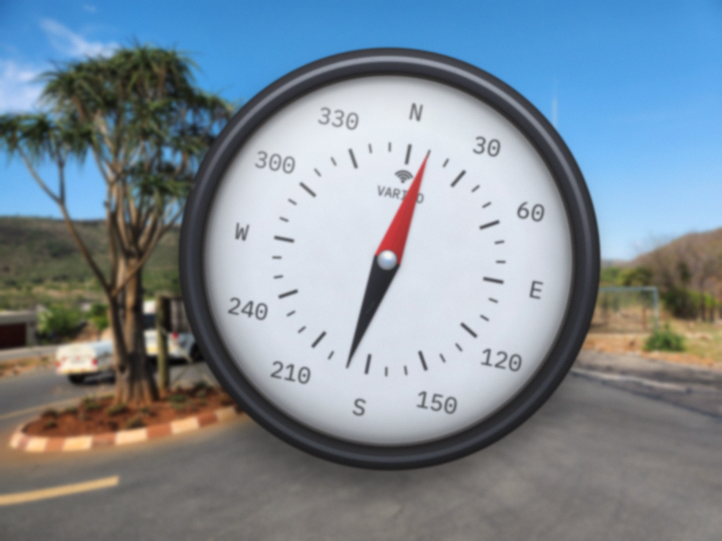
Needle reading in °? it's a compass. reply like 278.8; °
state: 10; °
